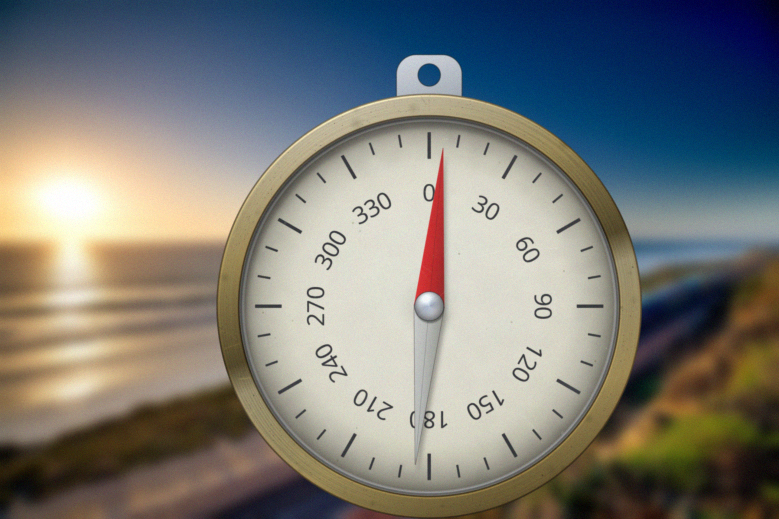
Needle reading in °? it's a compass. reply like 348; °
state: 5; °
